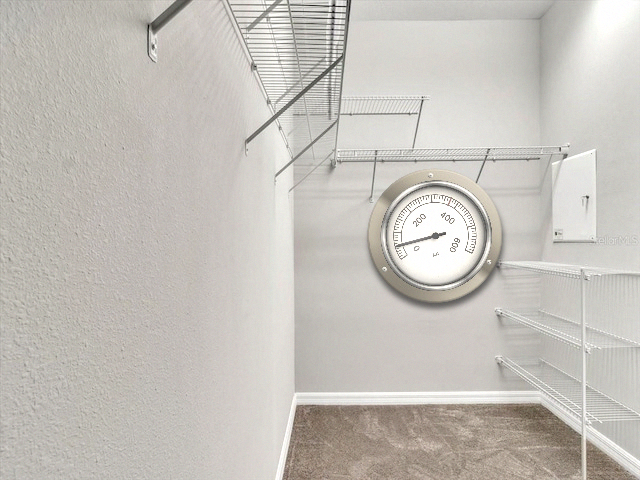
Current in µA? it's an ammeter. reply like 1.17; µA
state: 50; µA
